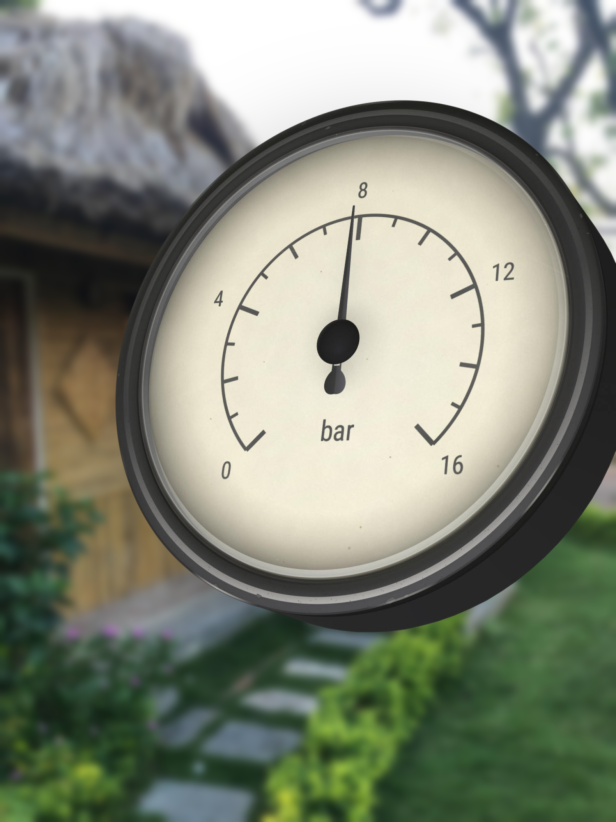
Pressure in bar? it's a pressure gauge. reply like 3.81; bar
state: 8; bar
